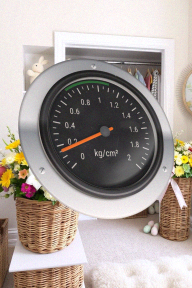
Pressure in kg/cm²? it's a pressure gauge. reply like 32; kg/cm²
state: 0.15; kg/cm²
